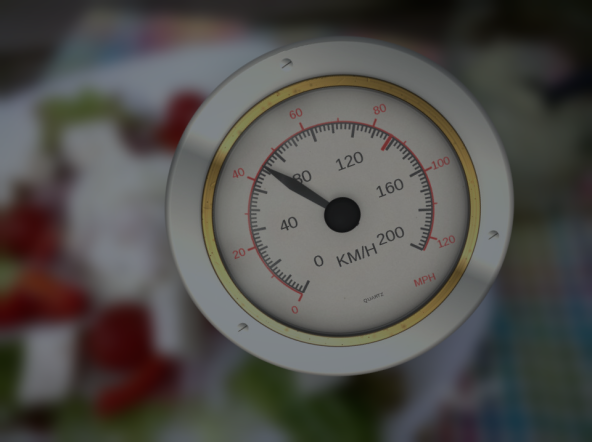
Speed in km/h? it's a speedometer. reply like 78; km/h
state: 72; km/h
